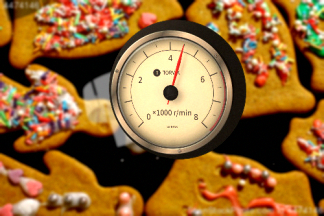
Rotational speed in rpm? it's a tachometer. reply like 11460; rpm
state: 4500; rpm
